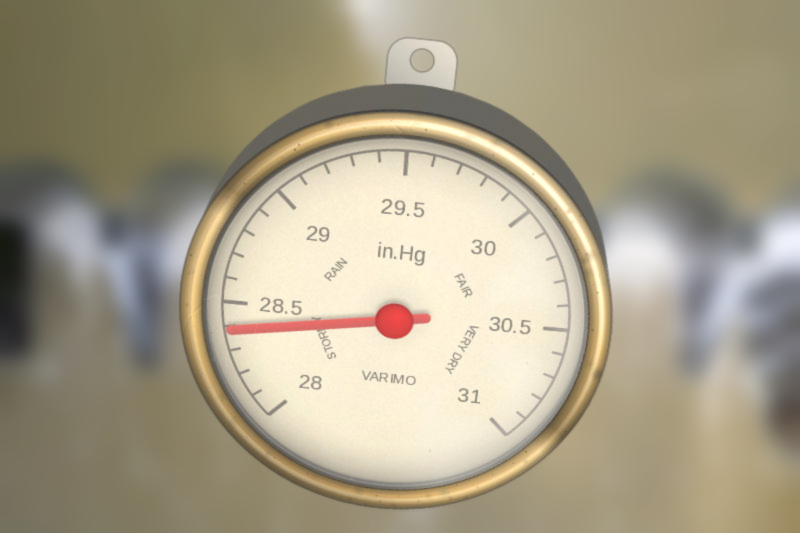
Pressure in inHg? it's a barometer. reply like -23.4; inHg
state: 28.4; inHg
